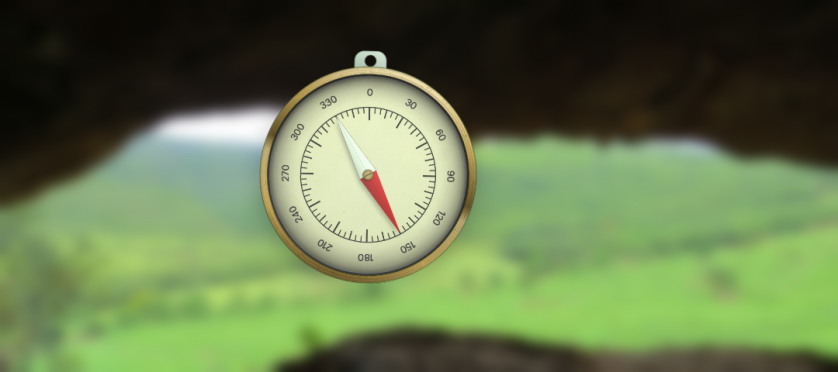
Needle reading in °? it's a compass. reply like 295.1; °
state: 150; °
